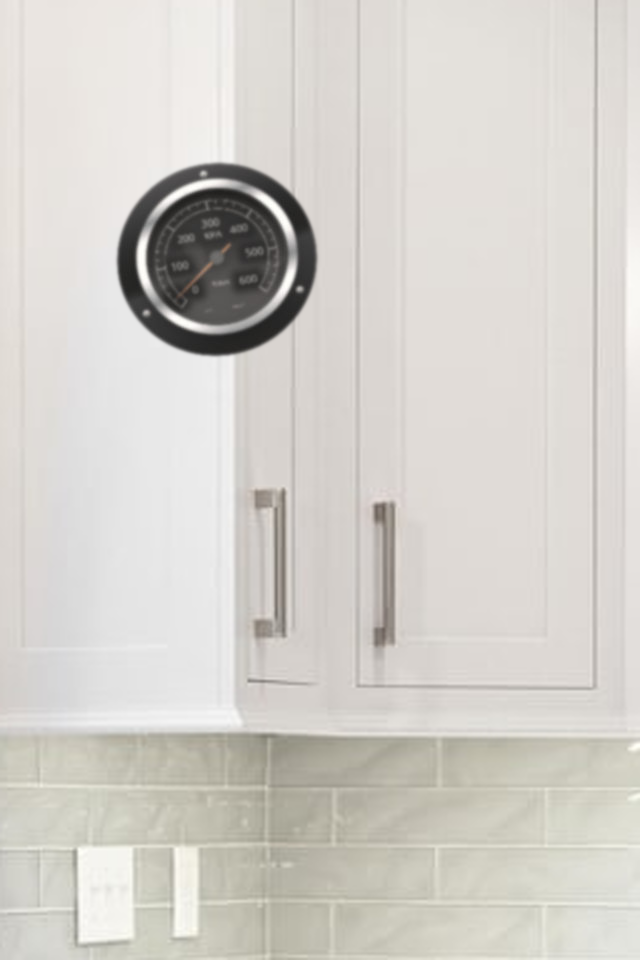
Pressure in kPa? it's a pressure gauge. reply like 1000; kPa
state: 20; kPa
